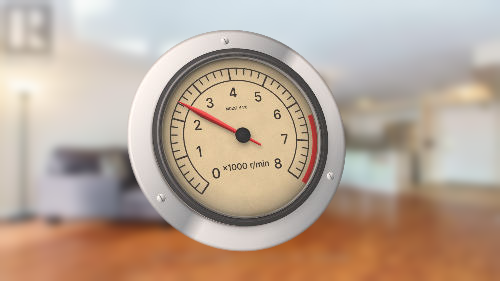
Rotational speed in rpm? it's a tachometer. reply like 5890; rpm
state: 2400; rpm
